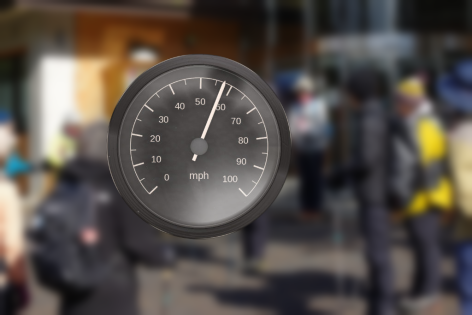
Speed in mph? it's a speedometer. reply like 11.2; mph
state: 57.5; mph
